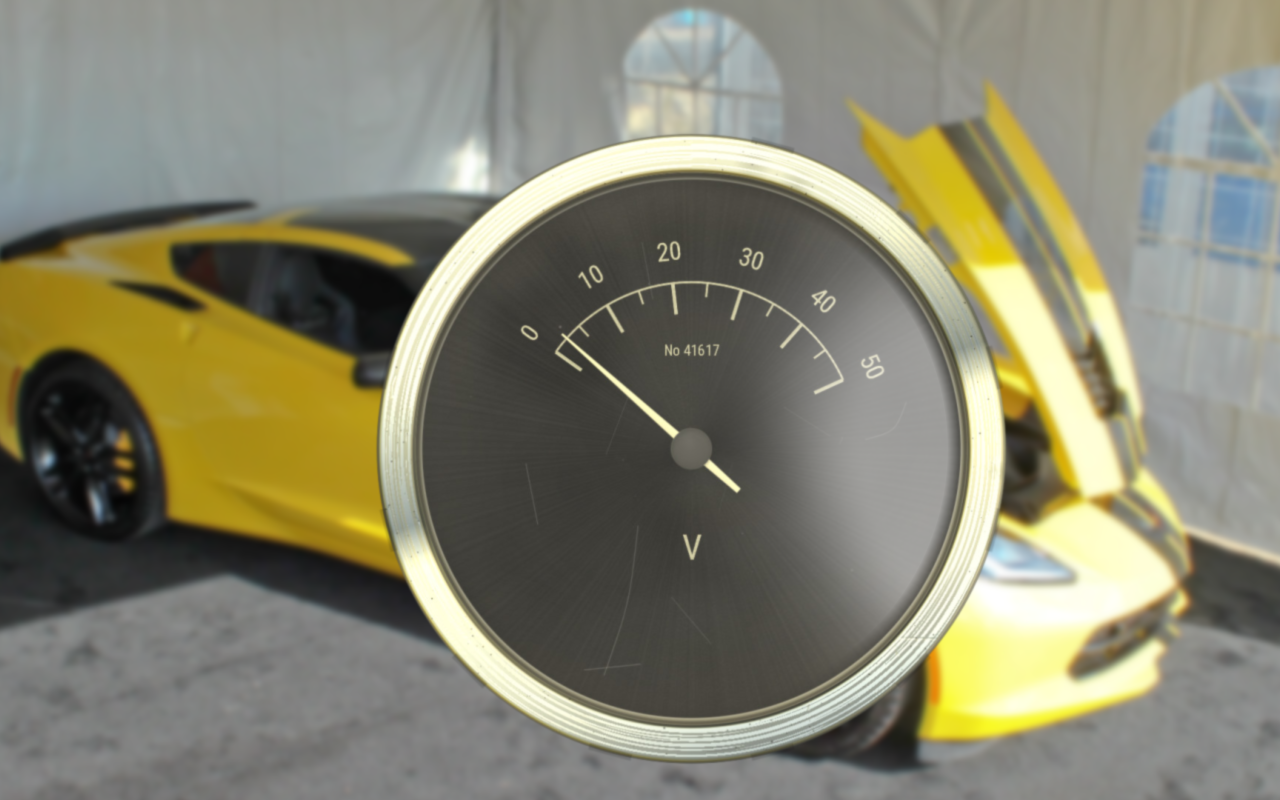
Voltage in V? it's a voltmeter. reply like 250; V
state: 2.5; V
